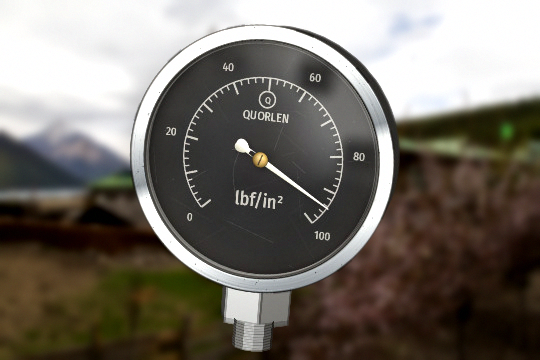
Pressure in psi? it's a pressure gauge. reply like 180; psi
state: 94; psi
